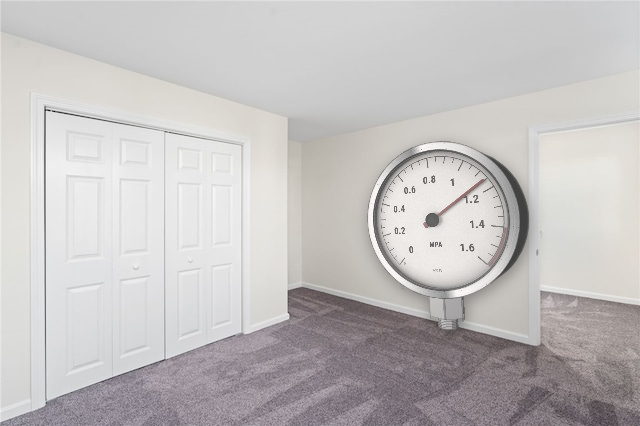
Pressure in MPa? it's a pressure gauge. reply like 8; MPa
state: 1.15; MPa
